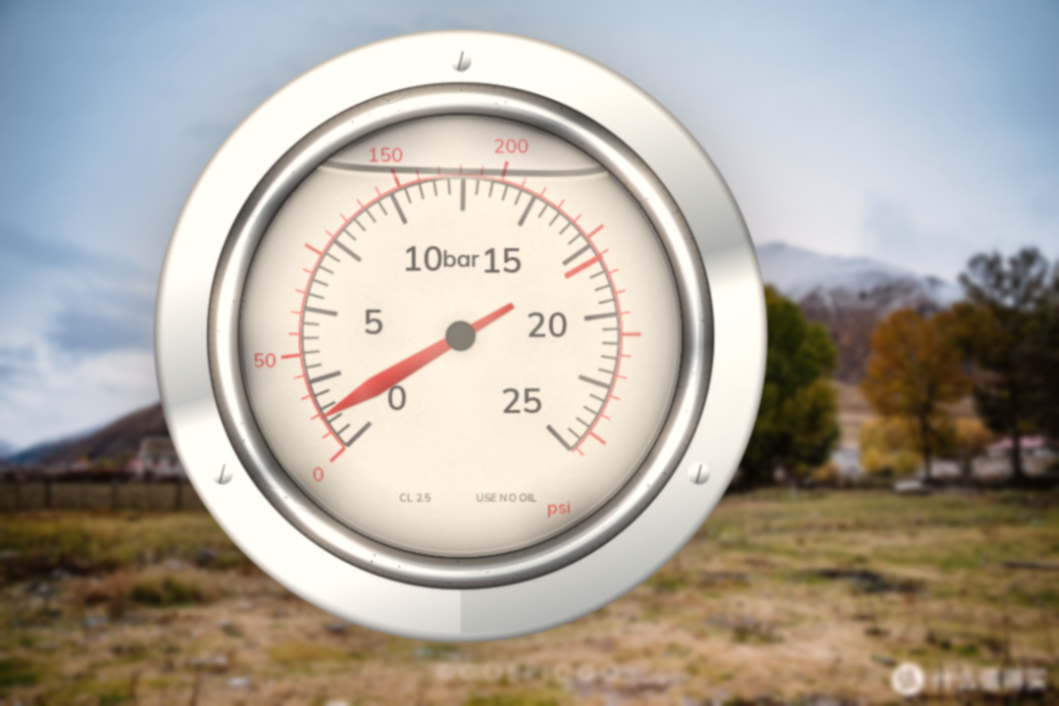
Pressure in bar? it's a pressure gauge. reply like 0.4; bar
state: 1.25; bar
